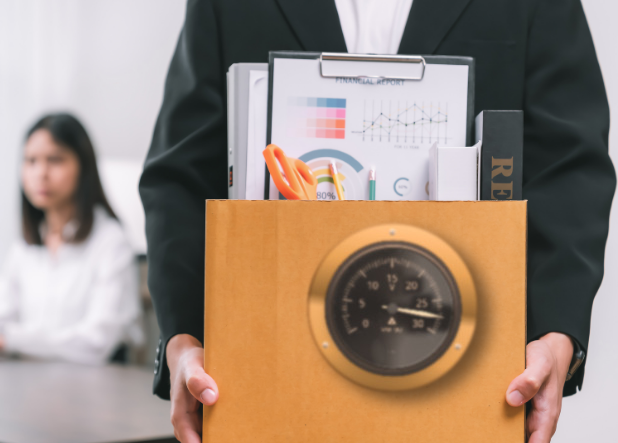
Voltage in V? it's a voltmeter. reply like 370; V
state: 27.5; V
